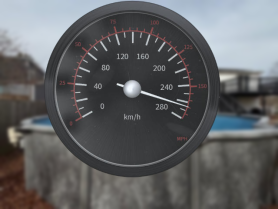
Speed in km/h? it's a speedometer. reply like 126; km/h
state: 265; km/h
